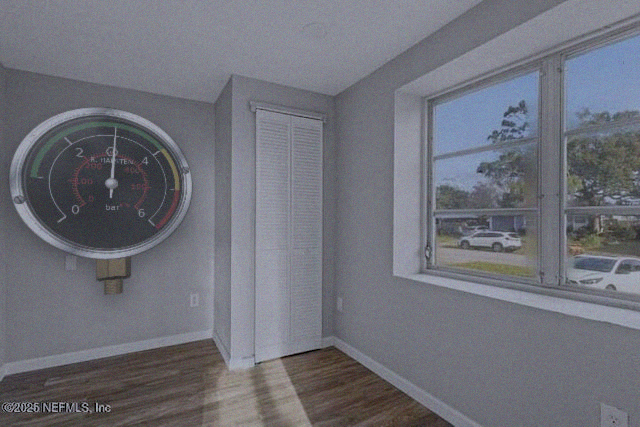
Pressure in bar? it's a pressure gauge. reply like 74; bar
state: 3; bar
